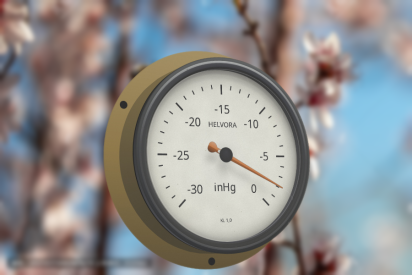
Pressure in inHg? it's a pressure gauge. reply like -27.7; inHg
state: -2; inHg
